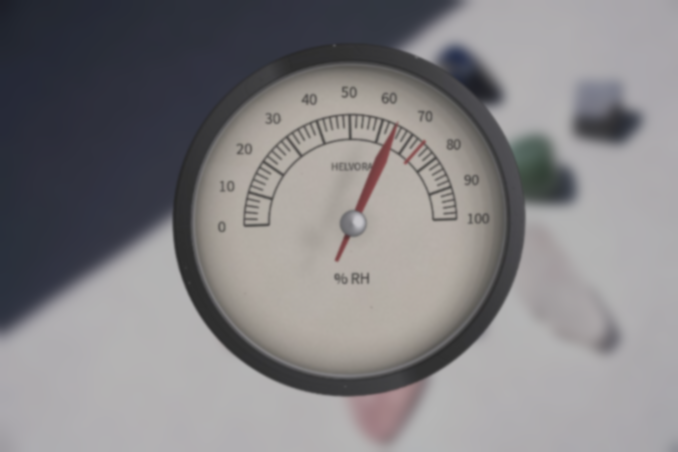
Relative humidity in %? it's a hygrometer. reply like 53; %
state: 64; %
